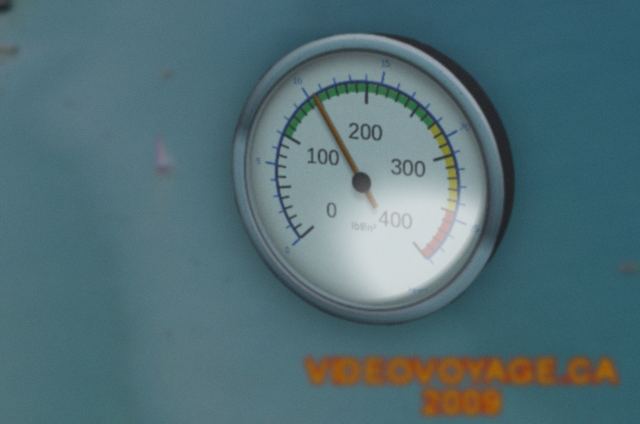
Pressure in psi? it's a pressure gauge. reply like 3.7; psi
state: 150; psi
